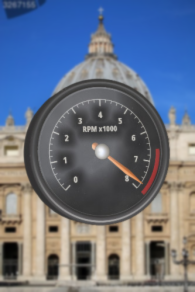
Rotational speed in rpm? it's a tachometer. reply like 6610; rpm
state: 7800; rpm
